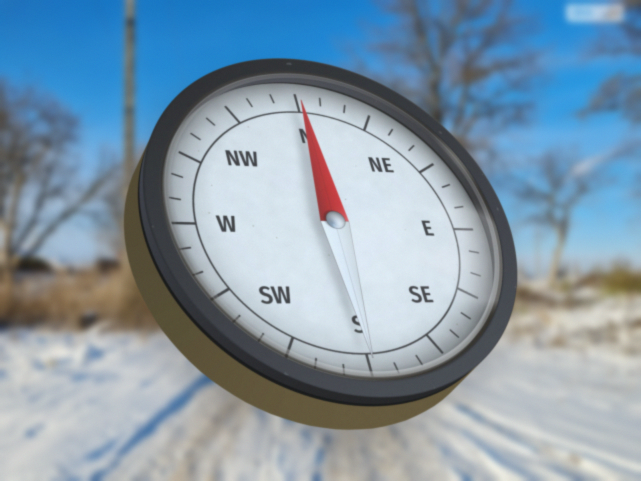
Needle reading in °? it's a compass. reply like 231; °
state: 0; °
